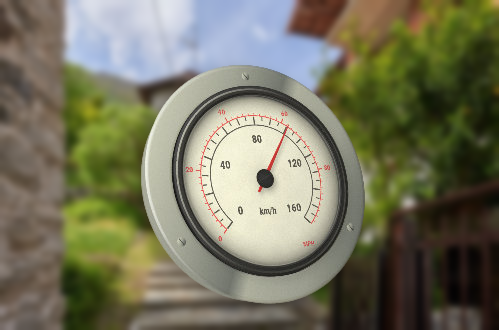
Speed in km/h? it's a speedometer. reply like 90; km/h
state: 100; km/h
